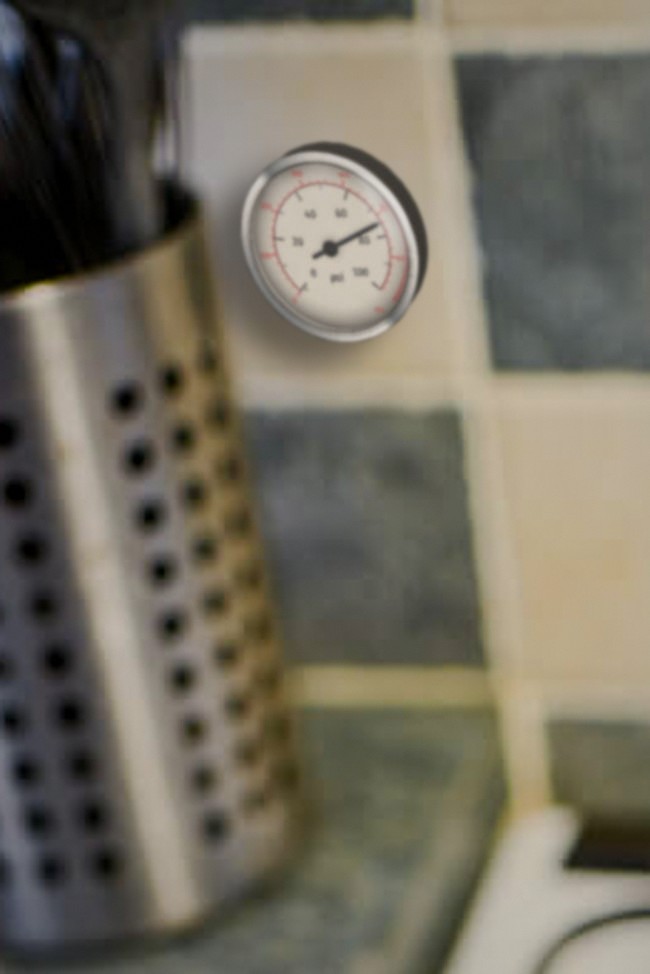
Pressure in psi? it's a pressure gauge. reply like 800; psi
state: 75; psi
